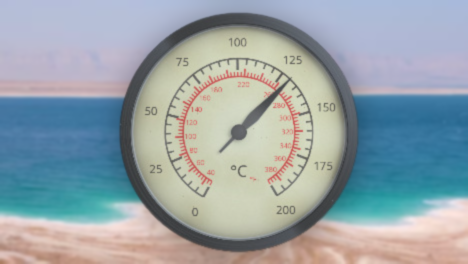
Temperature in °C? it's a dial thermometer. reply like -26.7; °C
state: 130; °C
